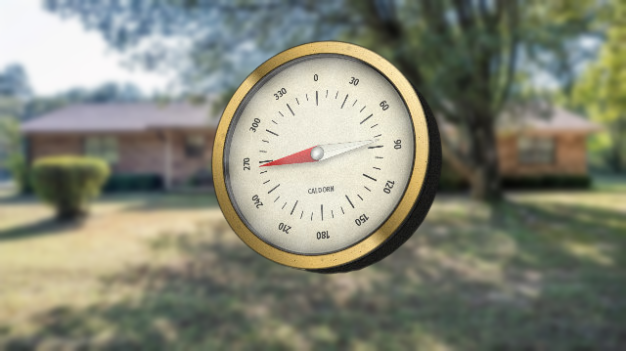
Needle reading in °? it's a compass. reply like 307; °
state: 265; °
